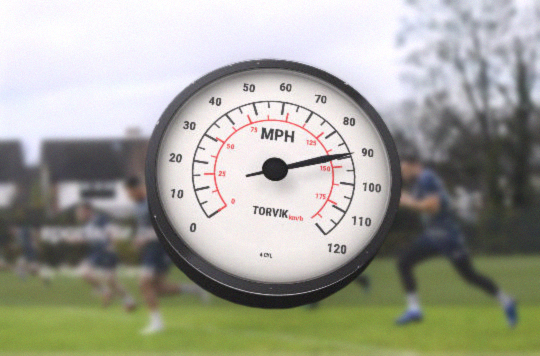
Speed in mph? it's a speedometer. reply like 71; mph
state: 90; mph
